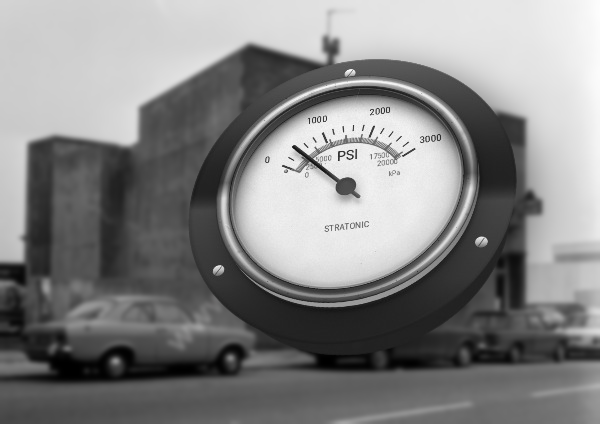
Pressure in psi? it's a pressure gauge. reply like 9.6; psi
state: 400; psi
